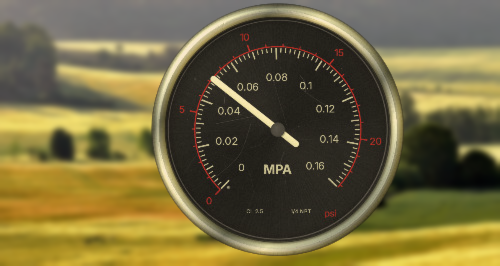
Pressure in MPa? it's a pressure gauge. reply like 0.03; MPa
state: 0.05; MPa
